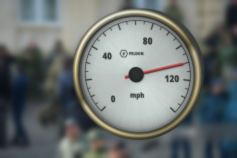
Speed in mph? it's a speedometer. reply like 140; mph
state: 110; mph
